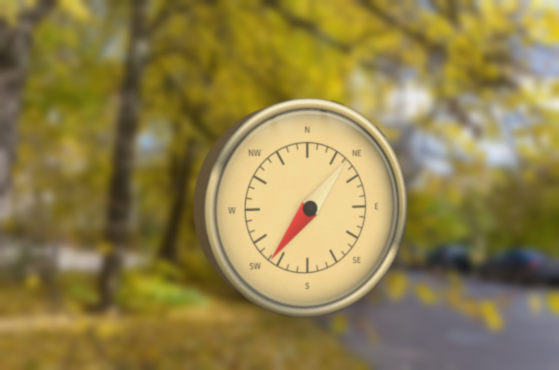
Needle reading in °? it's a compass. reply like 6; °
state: 220; °
